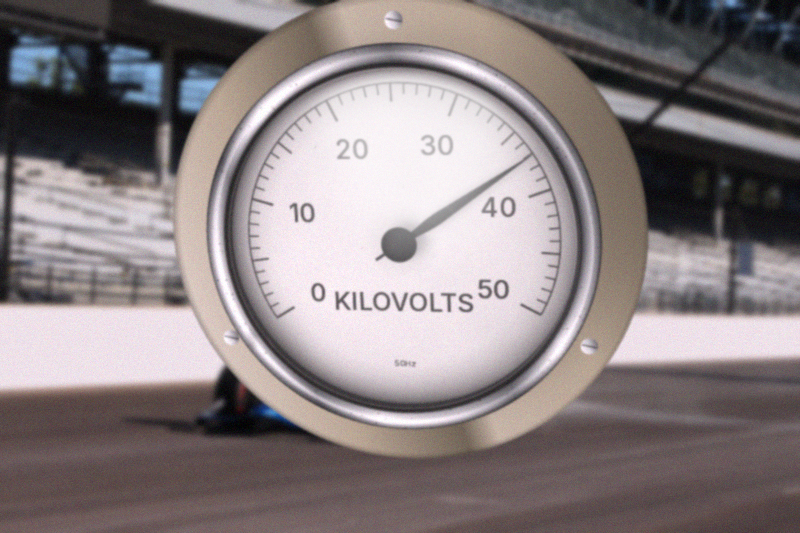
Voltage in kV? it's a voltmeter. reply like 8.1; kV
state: 37; kV
